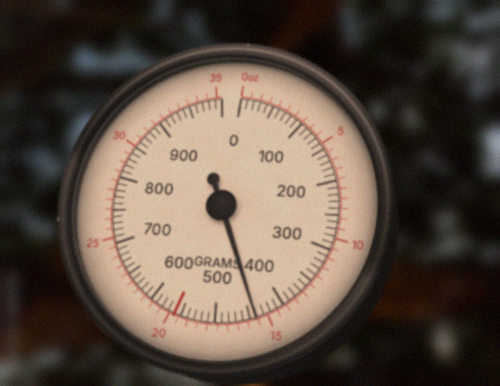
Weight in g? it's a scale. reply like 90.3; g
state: 440; g
